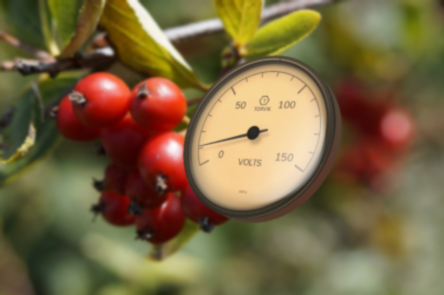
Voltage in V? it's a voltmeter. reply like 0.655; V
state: 10; V
